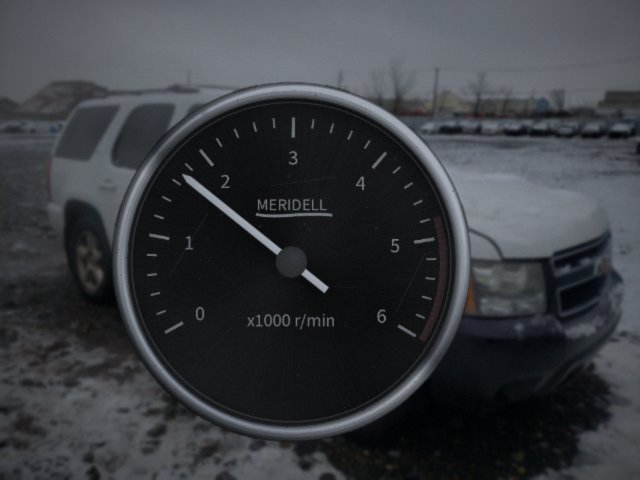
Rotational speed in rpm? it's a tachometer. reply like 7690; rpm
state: 1700; rpm
